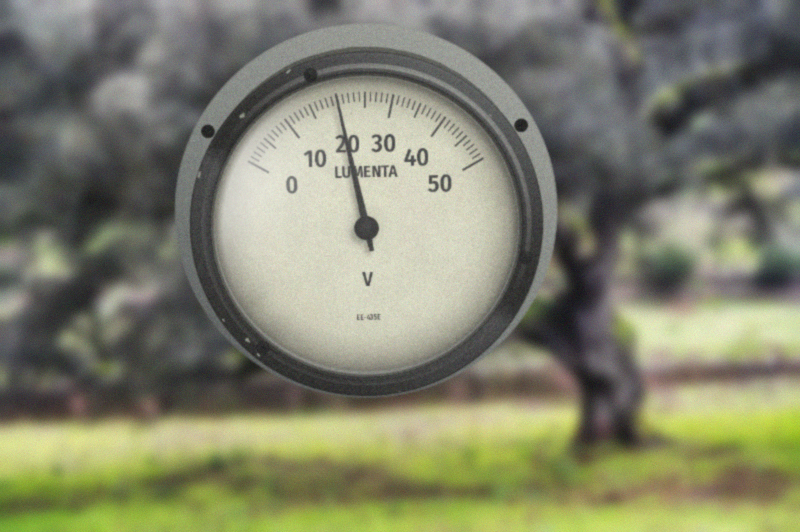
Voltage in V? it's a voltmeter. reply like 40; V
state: 20; V
